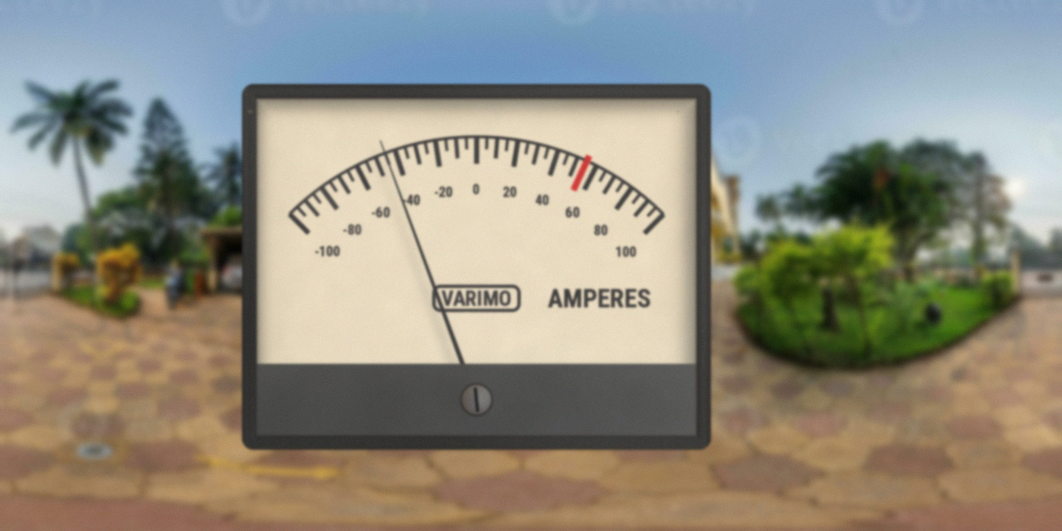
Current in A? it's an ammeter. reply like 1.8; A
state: -45; A
